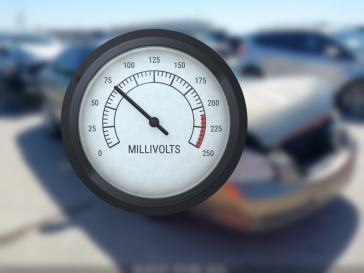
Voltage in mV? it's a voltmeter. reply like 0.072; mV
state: 75; mV
